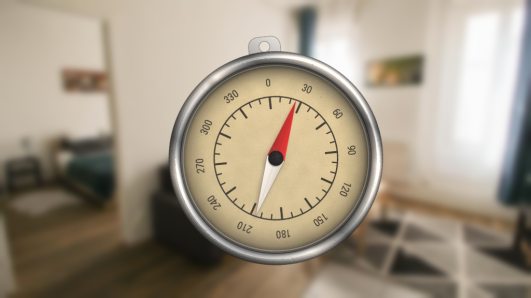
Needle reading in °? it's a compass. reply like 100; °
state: 25; °
